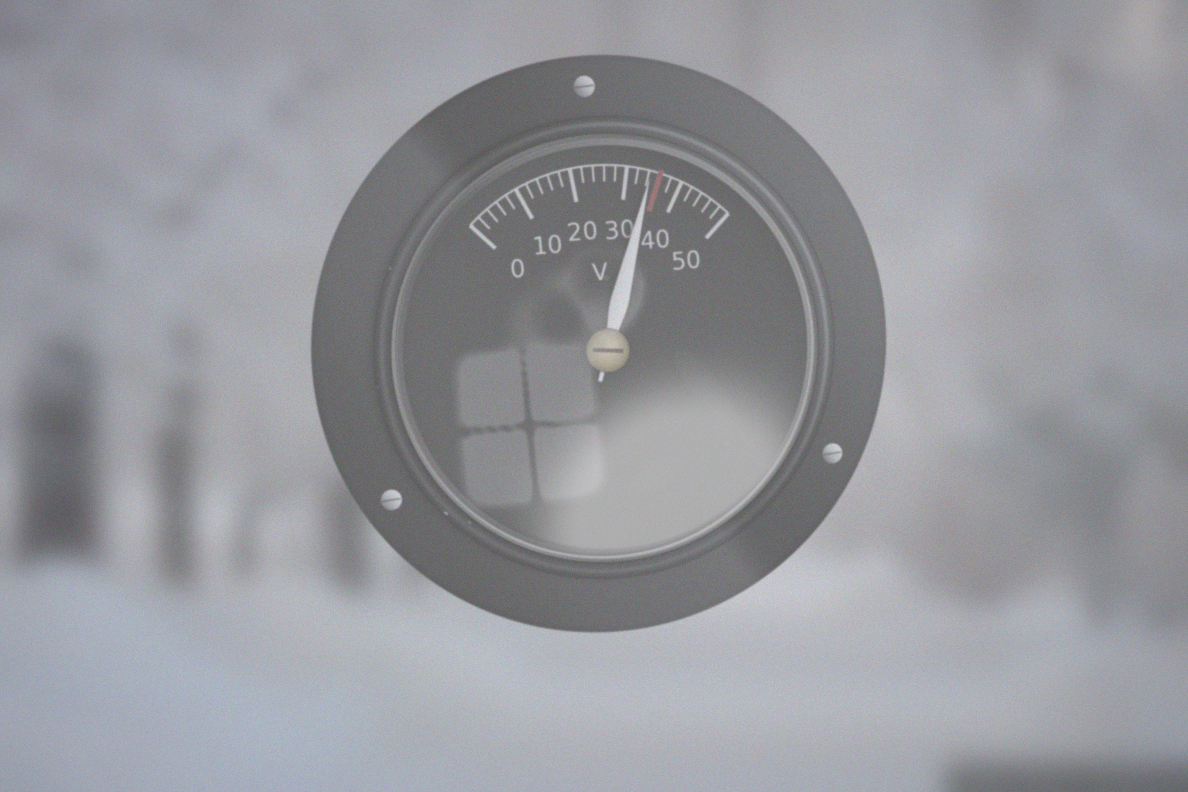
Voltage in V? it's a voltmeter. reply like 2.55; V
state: 34; V
